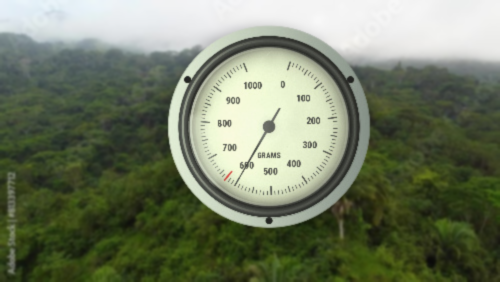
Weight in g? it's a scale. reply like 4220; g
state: 600; g
